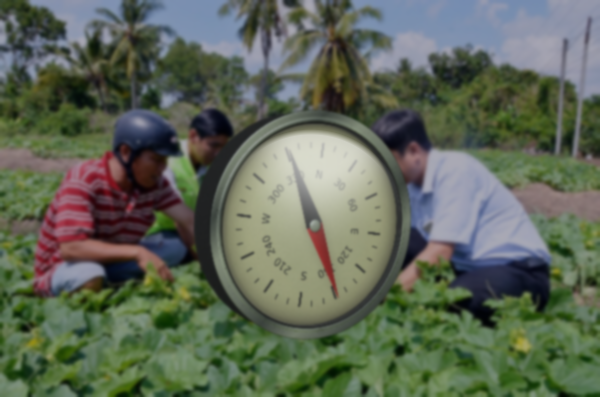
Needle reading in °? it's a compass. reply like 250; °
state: 150; °
